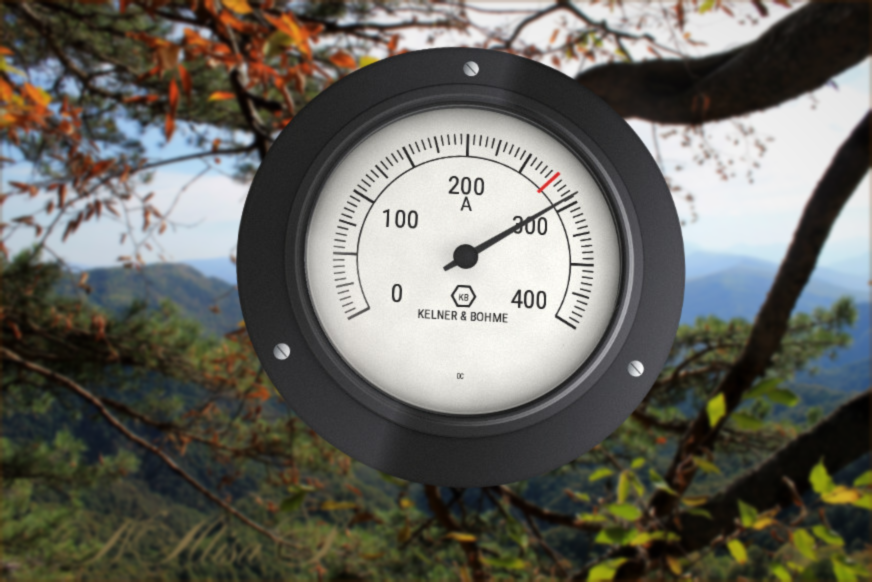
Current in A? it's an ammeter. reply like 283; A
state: 295; A
